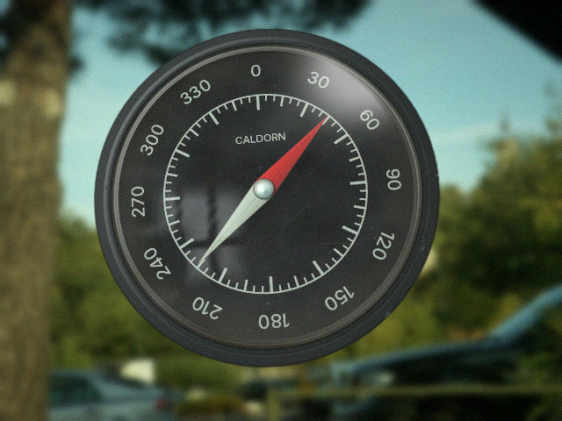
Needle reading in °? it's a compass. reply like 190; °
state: 45; °
